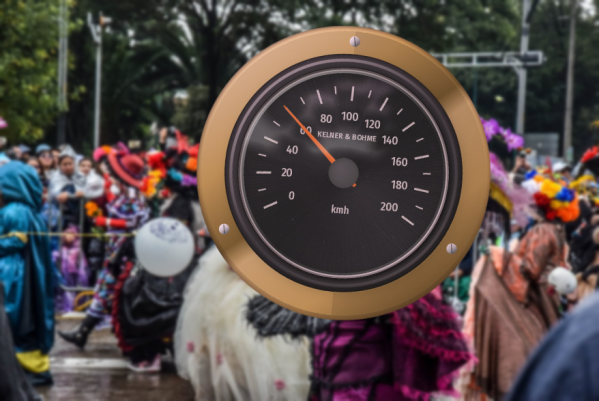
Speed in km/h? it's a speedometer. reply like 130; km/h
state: 60; km/h
